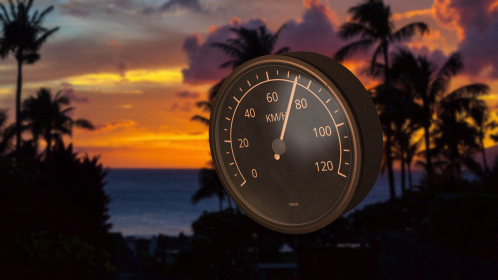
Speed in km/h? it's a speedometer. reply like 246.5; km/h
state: 75; km/h
